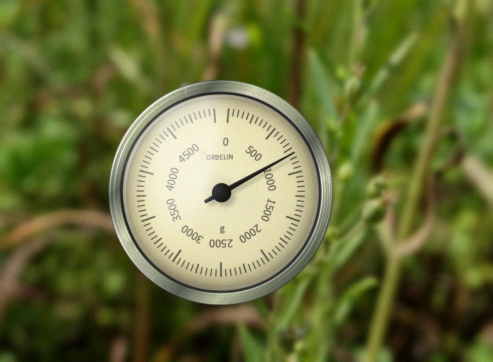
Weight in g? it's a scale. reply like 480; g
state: 800; g
